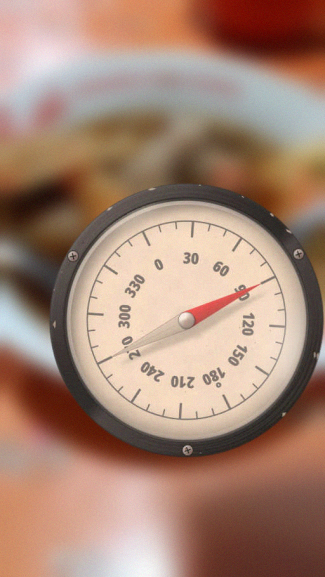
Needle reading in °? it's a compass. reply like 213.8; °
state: 90; °
